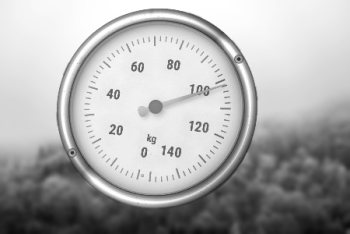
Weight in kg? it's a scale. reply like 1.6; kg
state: 102; kg
